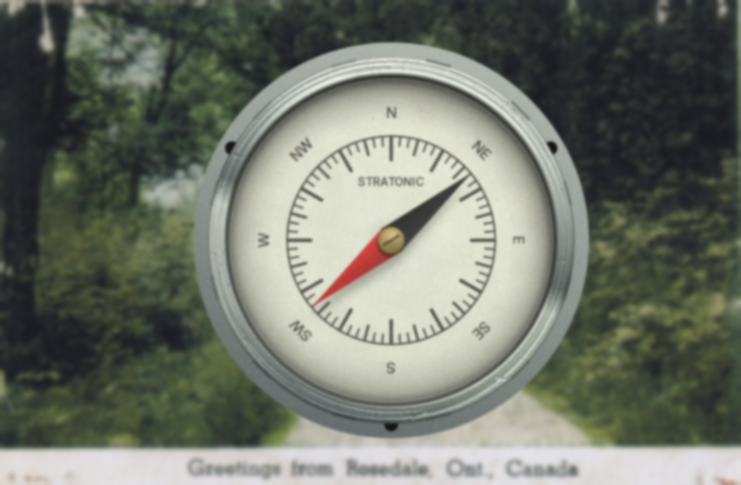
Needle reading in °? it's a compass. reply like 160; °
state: 230; °
